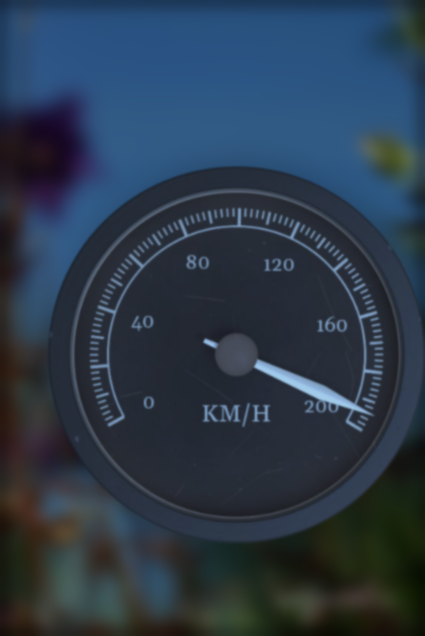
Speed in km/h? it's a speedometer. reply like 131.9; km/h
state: 194; km/h
